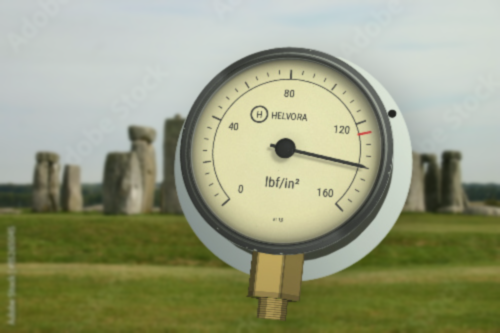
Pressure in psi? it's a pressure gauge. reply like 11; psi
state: 140; psi
